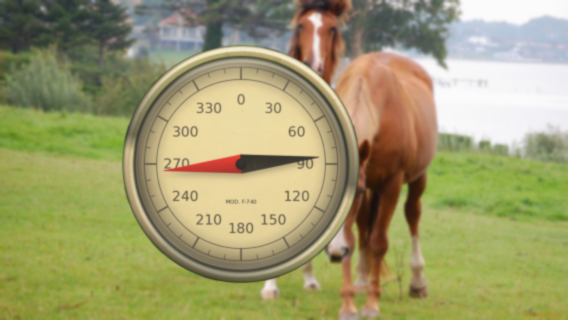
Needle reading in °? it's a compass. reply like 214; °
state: 265; °
